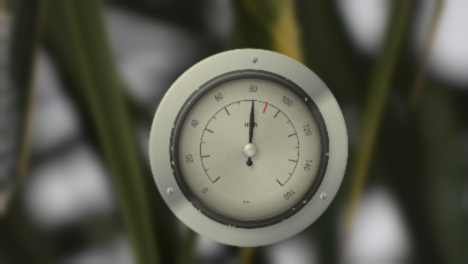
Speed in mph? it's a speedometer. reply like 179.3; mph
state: 80; mph
